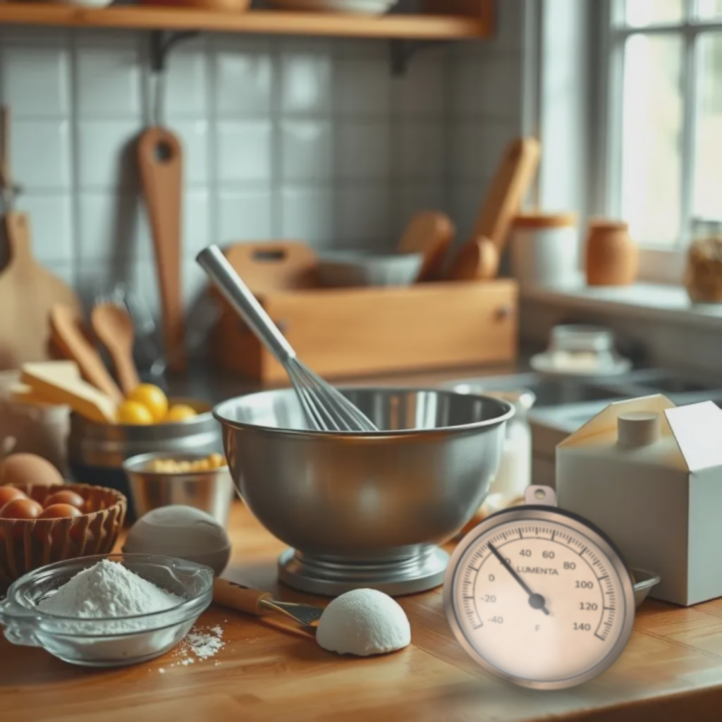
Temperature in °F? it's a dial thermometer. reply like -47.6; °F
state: 20; °F
